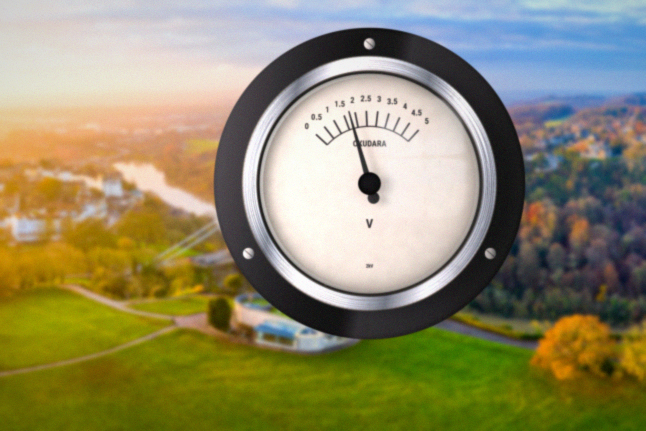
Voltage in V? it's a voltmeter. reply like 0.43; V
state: 1.75; V
